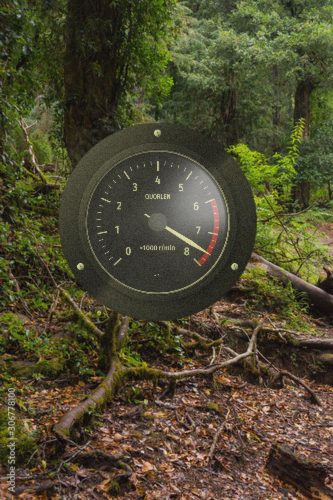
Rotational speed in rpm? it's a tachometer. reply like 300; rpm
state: 7600; rpm
